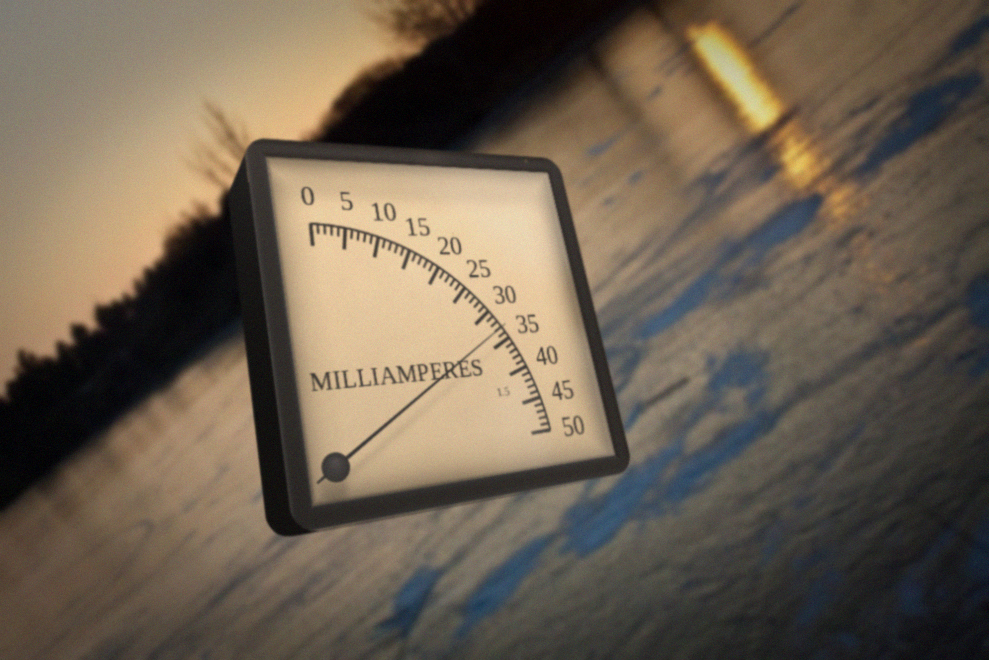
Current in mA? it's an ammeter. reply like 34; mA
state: 33; mA
